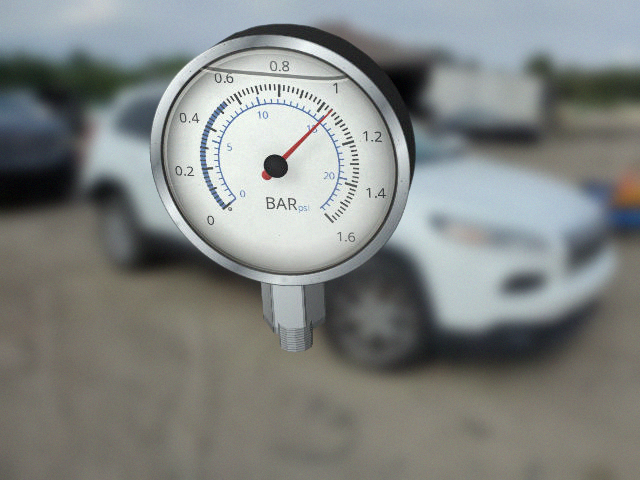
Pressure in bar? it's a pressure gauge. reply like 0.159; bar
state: 1.04; bar
